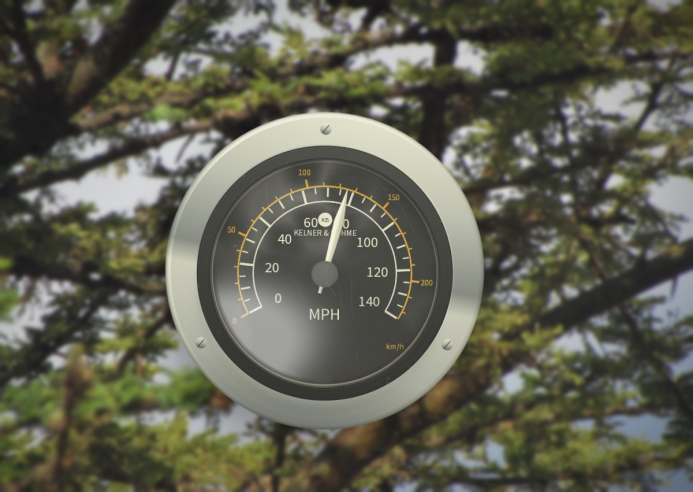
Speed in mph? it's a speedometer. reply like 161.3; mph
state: 77.5; mph
